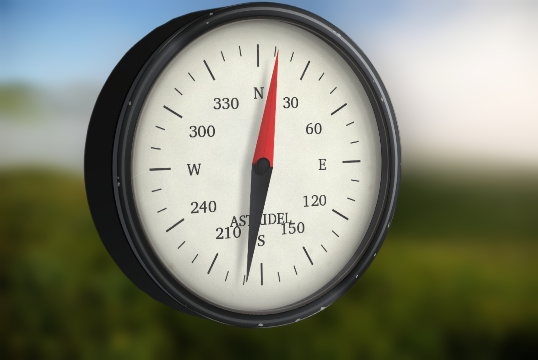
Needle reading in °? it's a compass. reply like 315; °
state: 10; °
